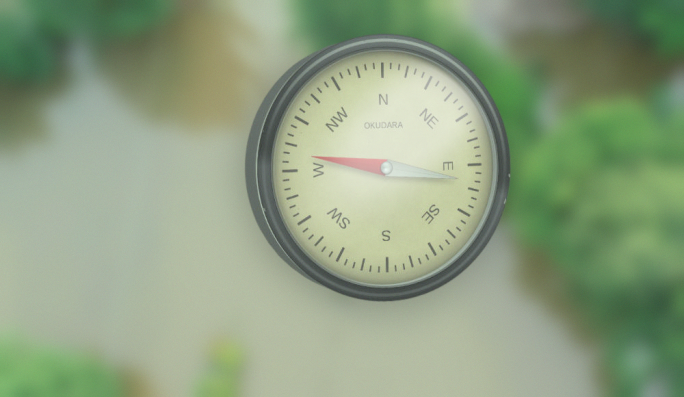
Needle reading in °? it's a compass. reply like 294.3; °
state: 280; °
